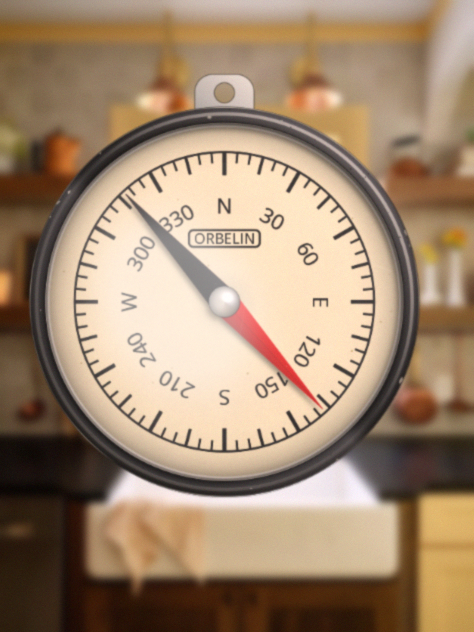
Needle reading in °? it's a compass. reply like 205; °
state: 137.5; °
